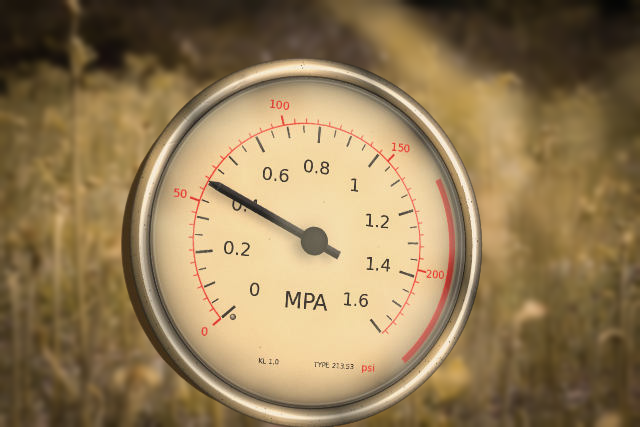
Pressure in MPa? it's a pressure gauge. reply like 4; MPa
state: 0.4; MPa
